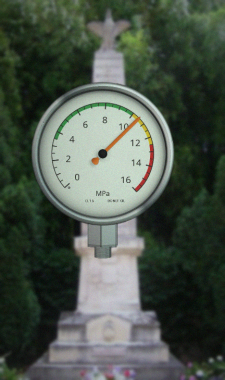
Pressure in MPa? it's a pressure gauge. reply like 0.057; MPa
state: 10.5; MPa
